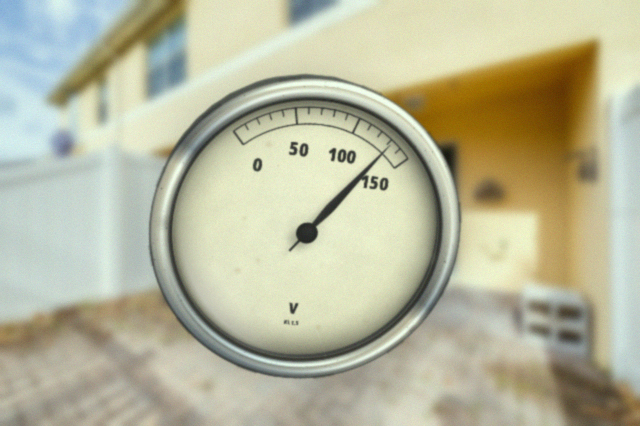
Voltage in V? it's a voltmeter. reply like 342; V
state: 130; V
